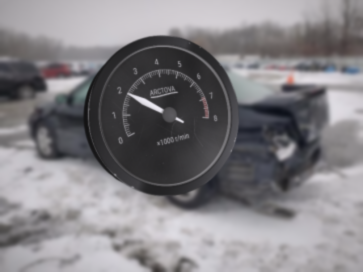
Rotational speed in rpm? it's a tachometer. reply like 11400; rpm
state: 2000; rpm
